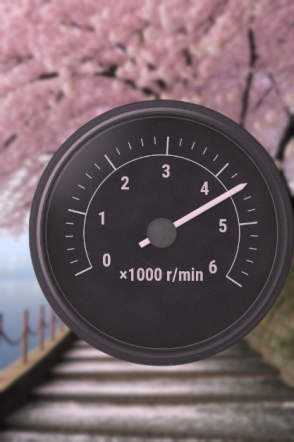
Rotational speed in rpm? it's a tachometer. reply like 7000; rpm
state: 4400; rpm
